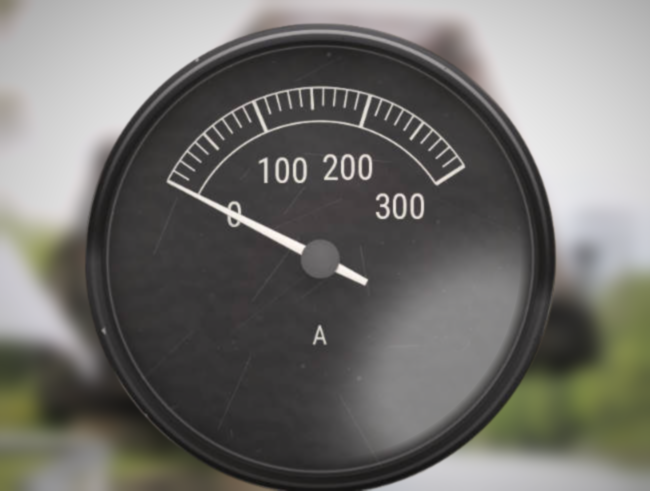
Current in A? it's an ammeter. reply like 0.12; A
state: 0; A
